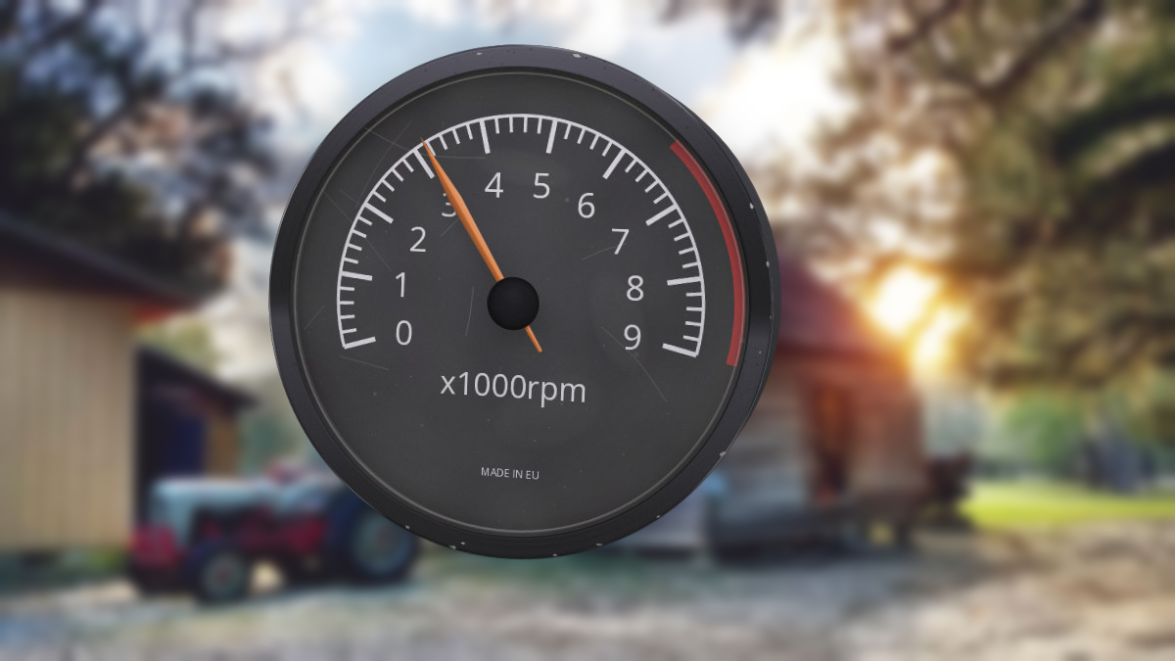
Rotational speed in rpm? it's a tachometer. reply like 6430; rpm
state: 3200; rpm
